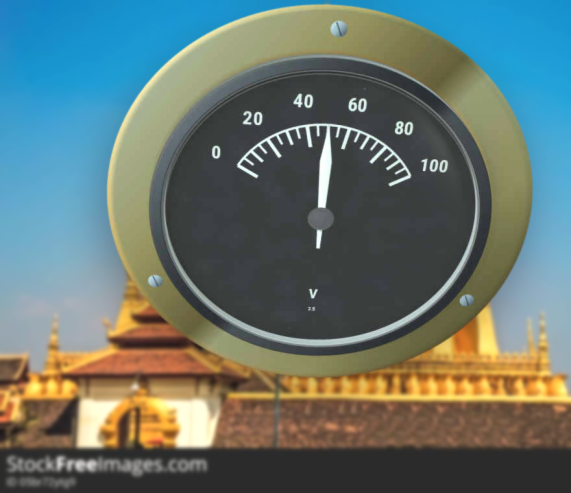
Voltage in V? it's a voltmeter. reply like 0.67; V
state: 50; V
